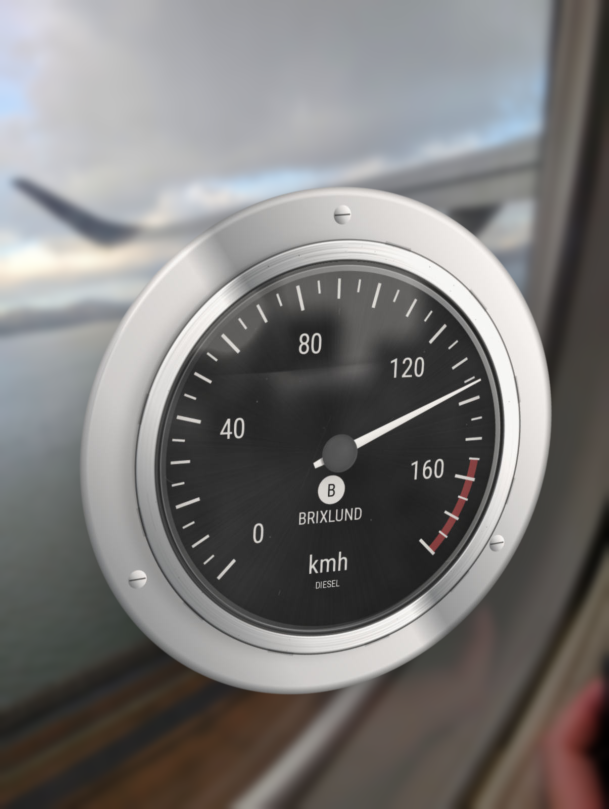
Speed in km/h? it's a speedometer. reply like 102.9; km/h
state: 135; km/h
